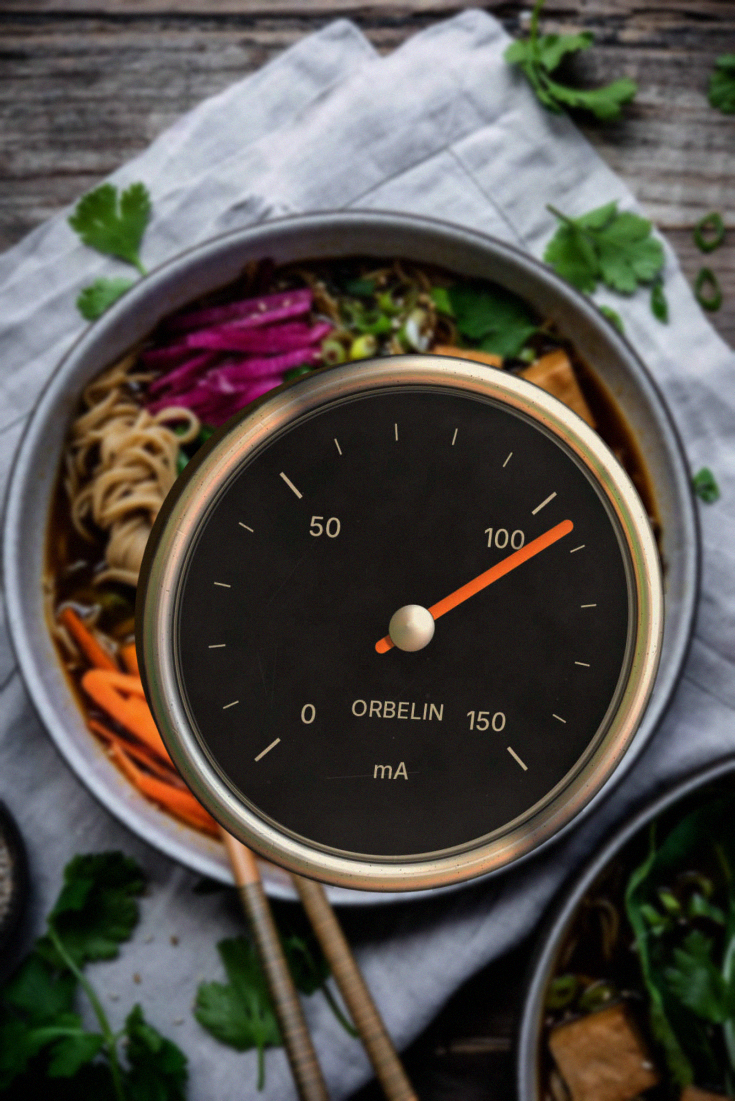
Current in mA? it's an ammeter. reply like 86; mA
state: 105; mA
